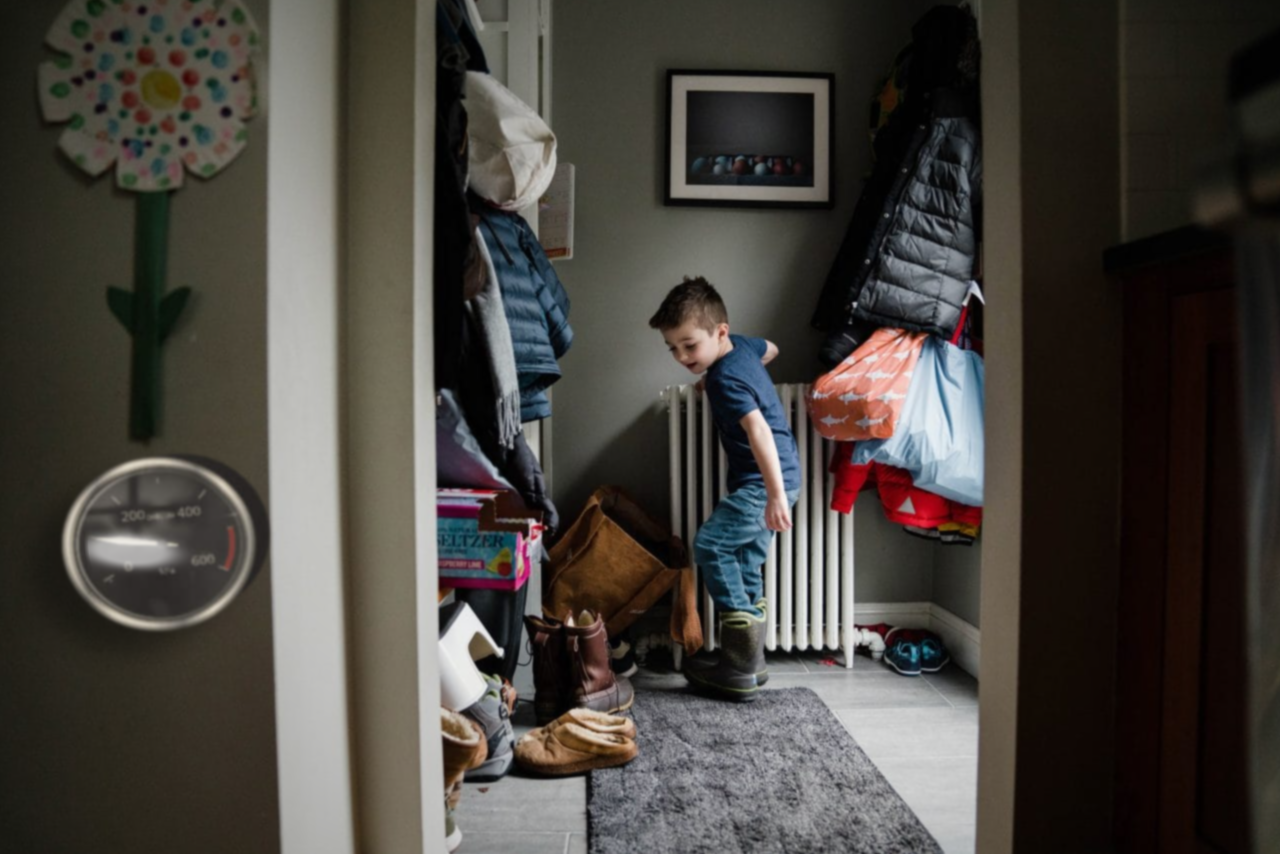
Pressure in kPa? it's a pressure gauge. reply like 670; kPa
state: 100; kPa
